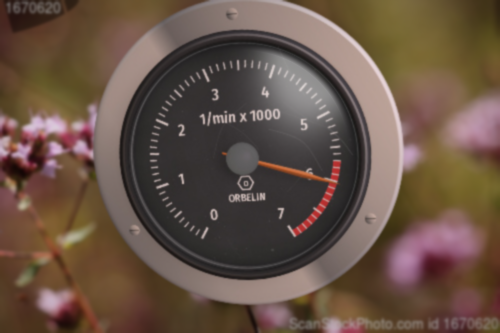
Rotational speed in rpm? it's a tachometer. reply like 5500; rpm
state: 6000; rpm
